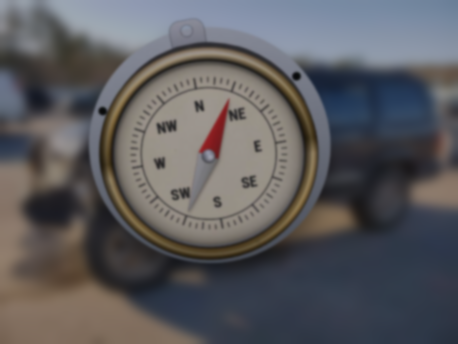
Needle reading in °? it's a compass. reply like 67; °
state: 30; °
